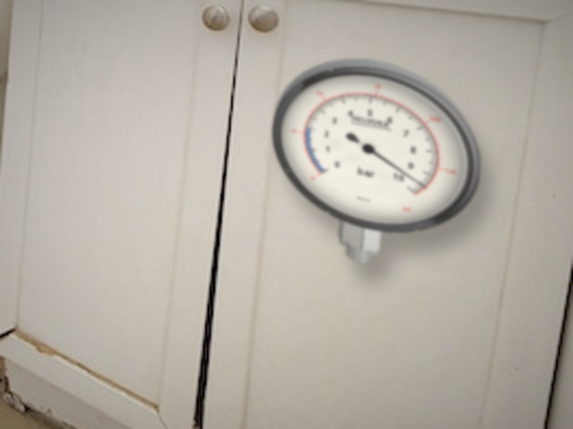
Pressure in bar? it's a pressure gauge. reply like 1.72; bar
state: 9.5; bar
